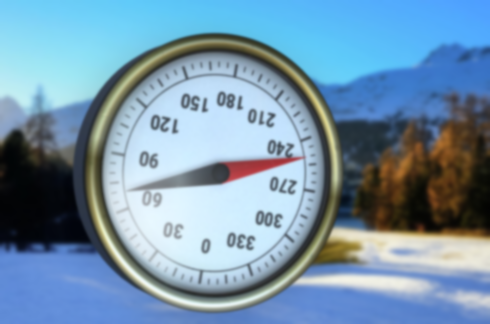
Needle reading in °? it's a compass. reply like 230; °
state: 250; °
